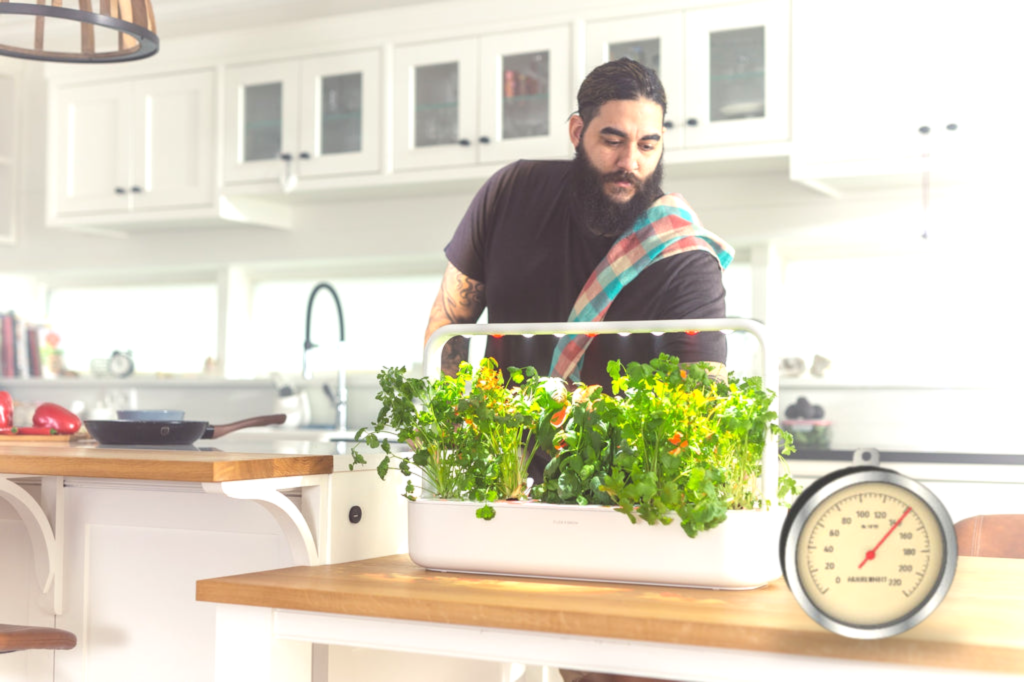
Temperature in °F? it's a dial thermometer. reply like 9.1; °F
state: 140; °F
